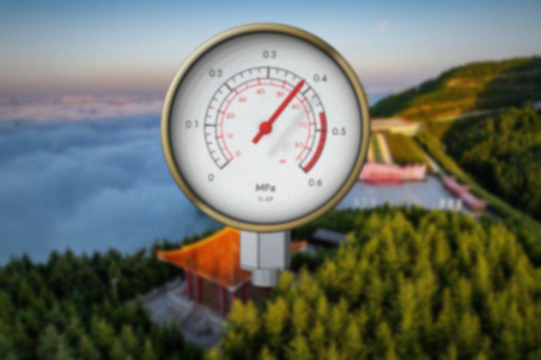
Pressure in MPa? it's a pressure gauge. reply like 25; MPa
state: 0.38; MPa
